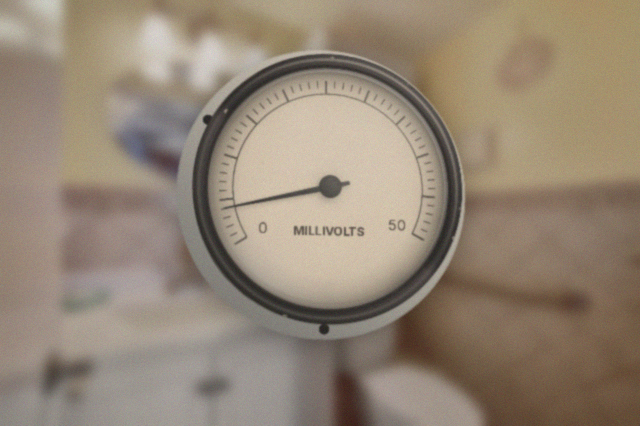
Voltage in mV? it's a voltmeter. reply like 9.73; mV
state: 4; mV
